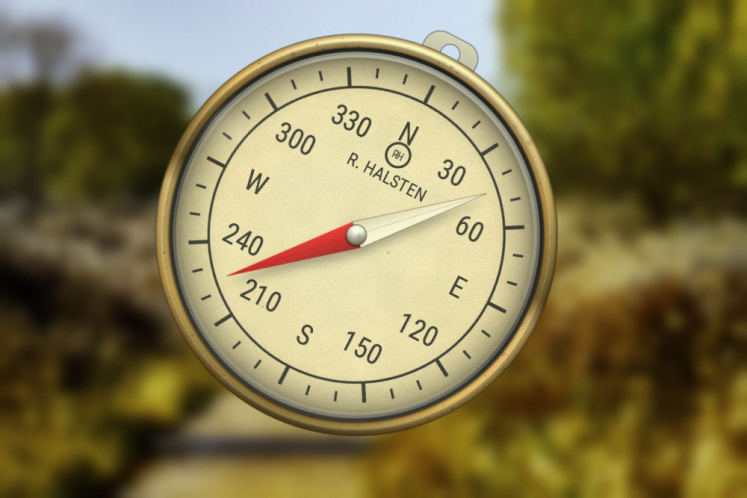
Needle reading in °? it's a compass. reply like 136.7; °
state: 225; °
